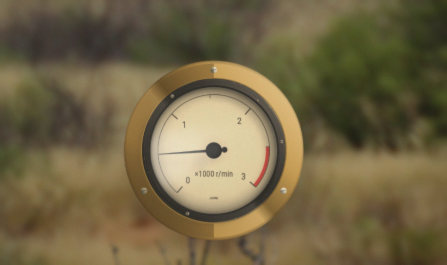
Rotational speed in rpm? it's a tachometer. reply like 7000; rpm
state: 500; rpm
